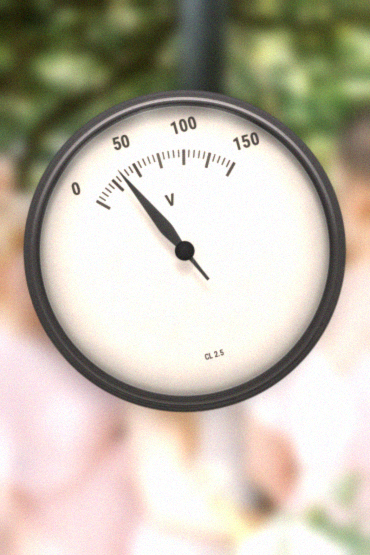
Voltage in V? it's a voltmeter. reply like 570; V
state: 35; V
